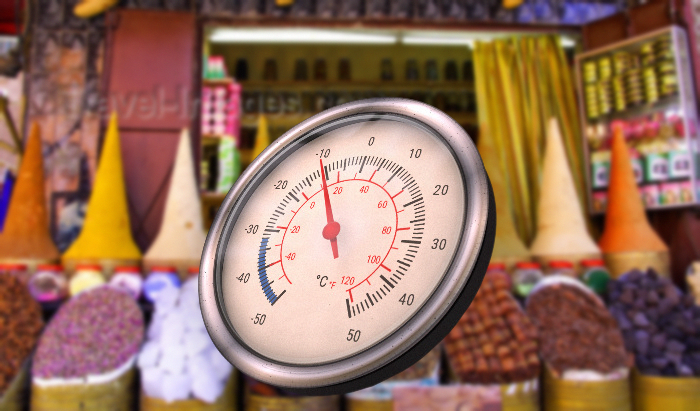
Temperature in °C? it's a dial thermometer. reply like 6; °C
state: -10; °C
